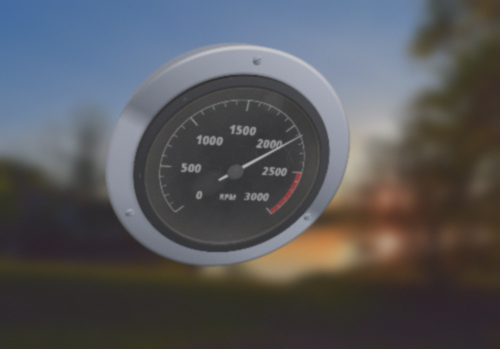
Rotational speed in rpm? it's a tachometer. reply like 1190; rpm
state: 2100; rpm
